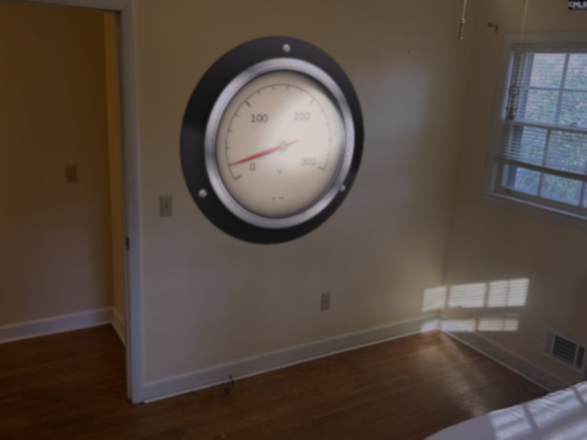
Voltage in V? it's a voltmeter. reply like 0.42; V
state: 20; V
